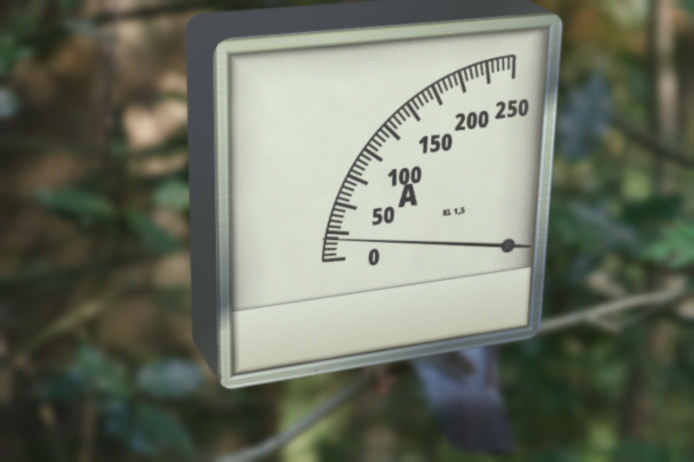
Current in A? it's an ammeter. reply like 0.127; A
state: 20; A
